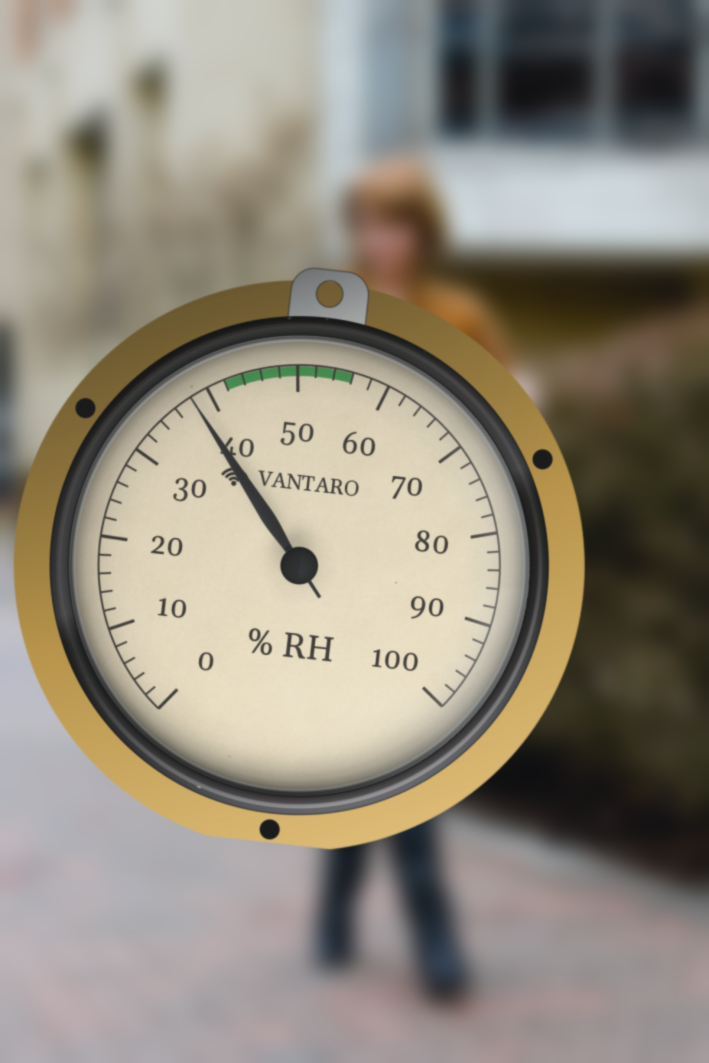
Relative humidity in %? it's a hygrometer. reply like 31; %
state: 38; %
